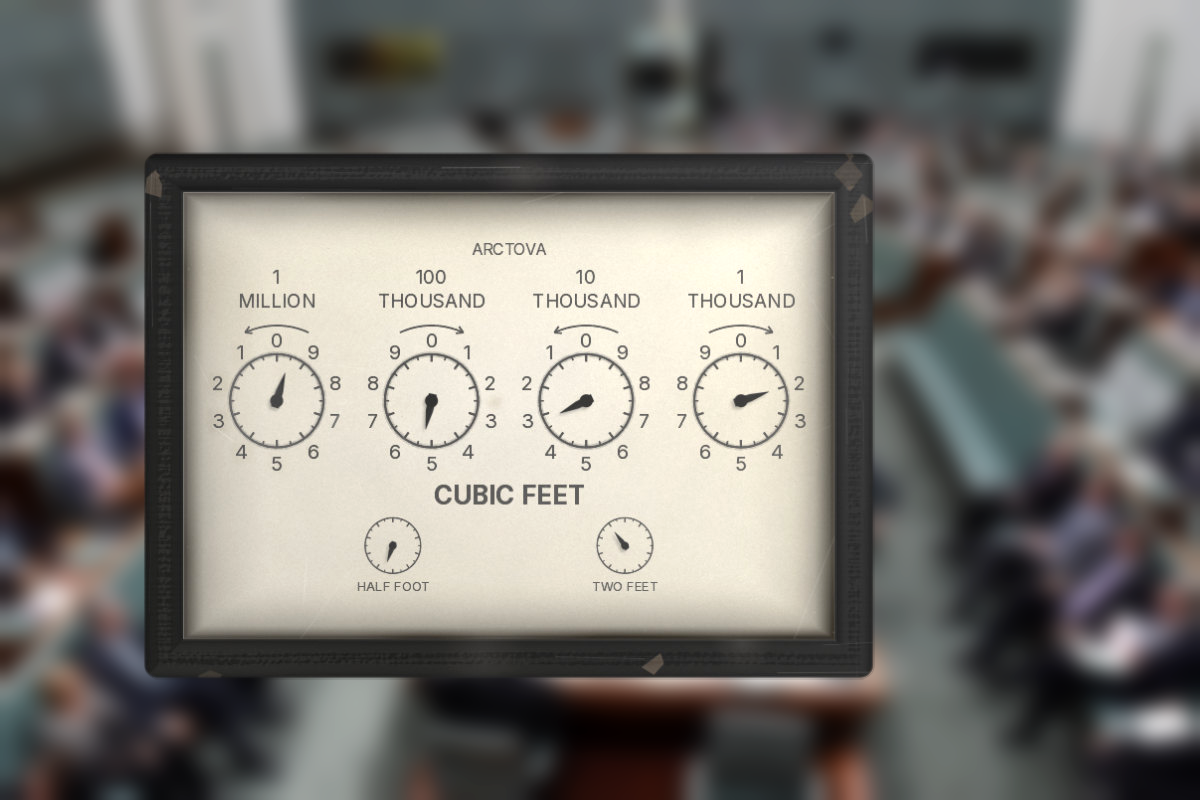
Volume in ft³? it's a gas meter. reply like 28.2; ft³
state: 953200; ft³
